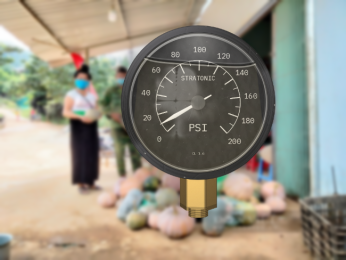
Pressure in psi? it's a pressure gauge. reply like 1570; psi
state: 10; psi
